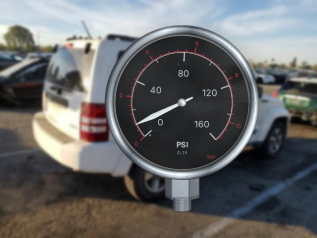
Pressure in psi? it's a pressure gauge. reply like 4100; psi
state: 10; psi
